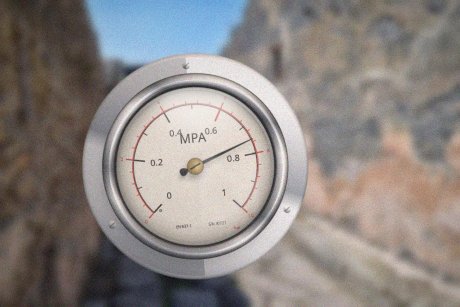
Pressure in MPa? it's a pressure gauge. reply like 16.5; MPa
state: 0.75; MPa
